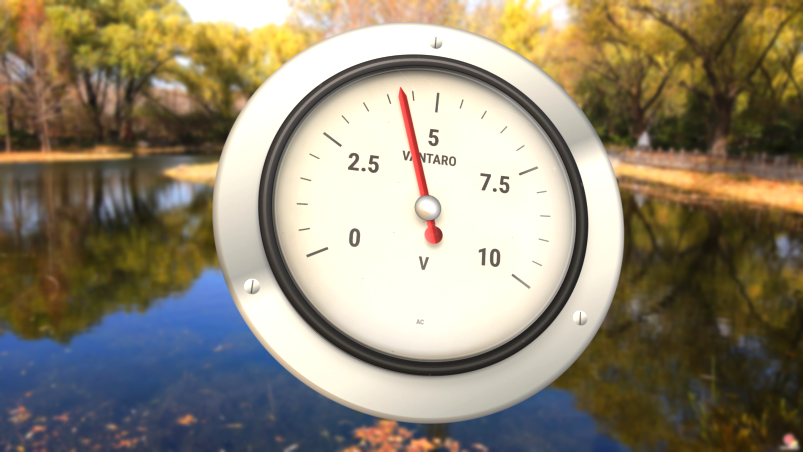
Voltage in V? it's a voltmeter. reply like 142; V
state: 4.25; V
